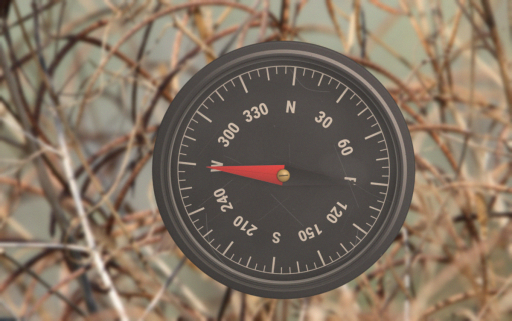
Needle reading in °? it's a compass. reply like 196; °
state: 270; °
